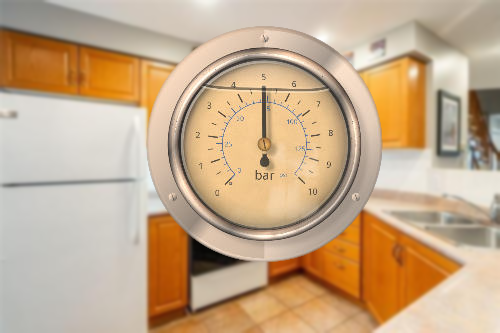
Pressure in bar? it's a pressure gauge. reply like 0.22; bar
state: 5; bar
